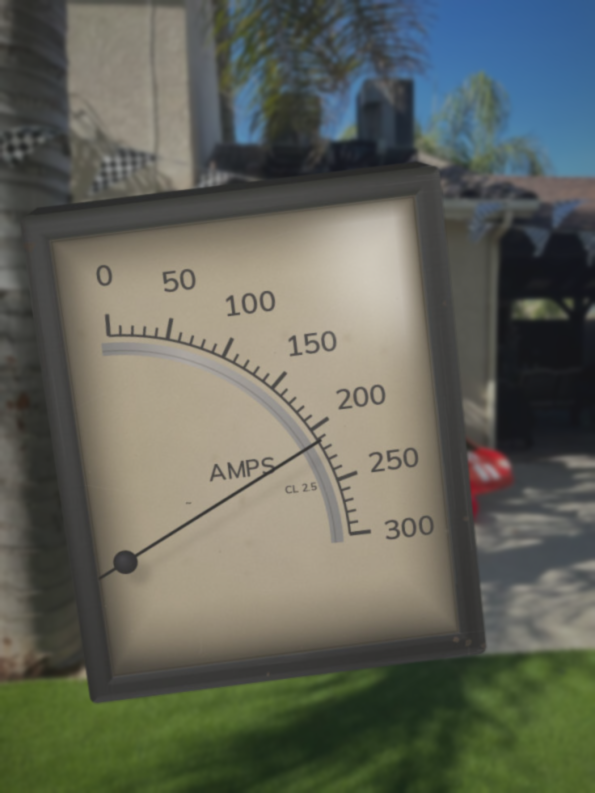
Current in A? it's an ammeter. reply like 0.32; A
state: 210; A
